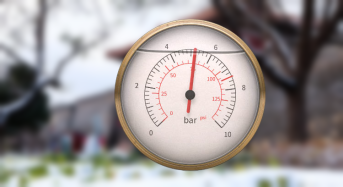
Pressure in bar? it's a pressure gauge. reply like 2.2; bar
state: 5.2; bar
